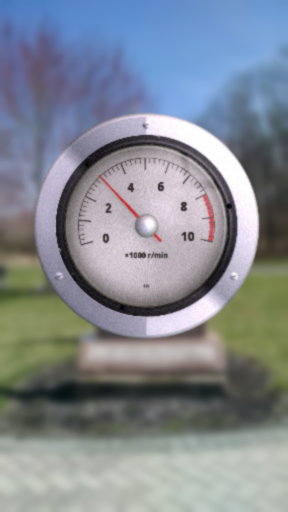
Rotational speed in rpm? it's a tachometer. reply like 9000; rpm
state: 3000; rpm
